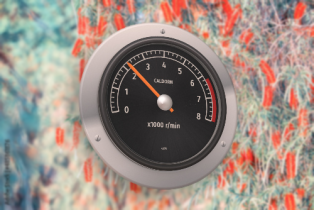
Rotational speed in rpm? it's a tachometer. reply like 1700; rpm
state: 2200; rpm
